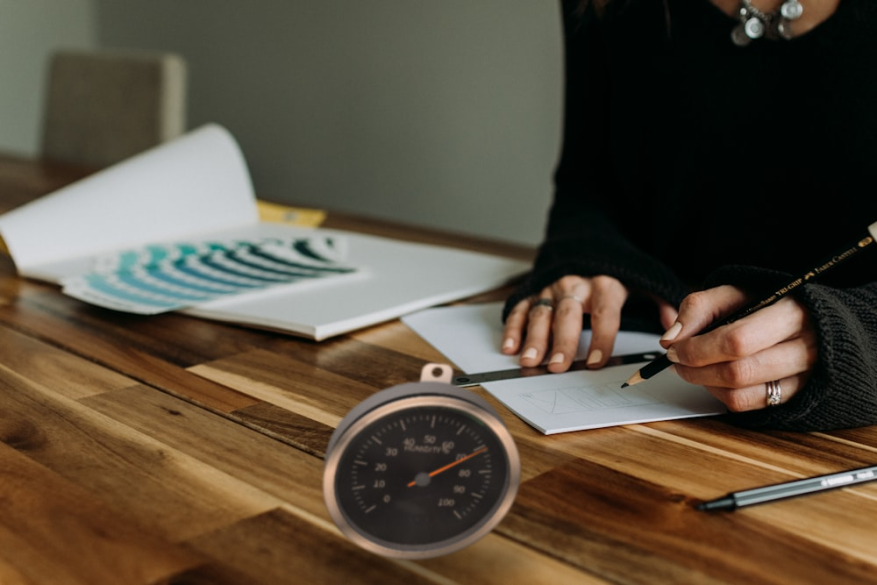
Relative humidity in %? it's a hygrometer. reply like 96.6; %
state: 70; %
